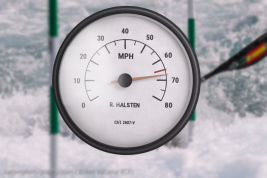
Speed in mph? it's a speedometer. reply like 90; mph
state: 67.5; mph
